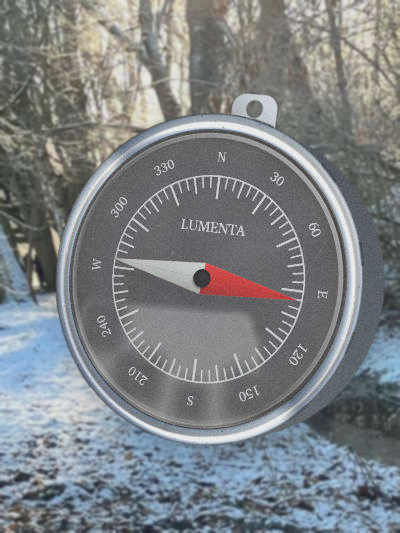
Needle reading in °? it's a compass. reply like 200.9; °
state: 95; °
